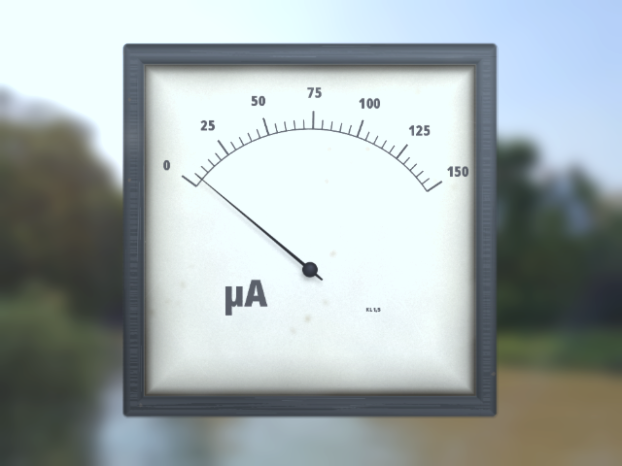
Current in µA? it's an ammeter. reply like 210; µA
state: 5; µA
